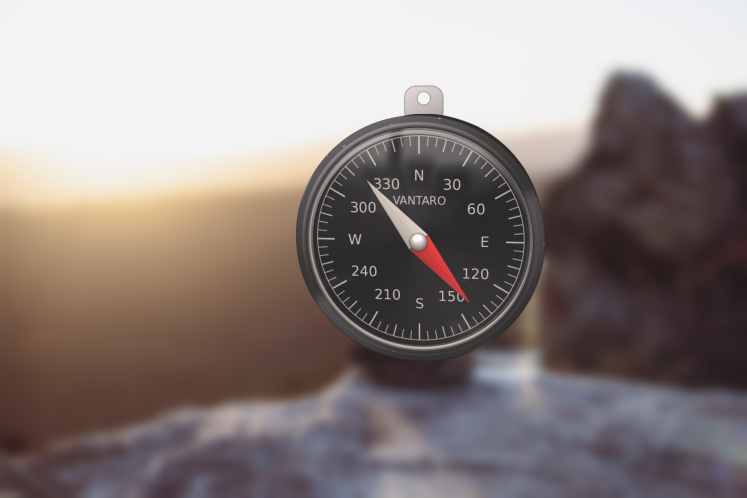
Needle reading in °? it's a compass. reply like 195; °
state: 140; °
